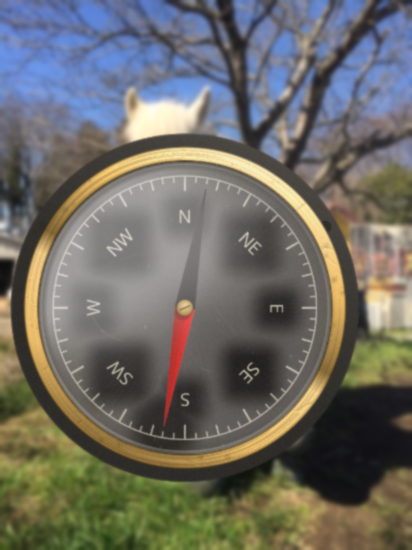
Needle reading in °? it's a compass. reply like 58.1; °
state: 190; °
